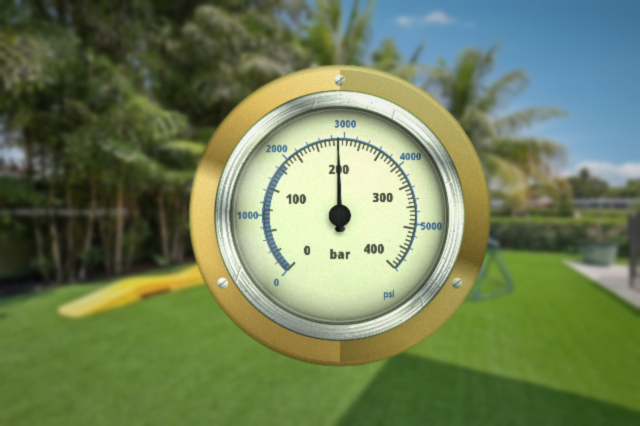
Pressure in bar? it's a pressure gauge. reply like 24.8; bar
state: 200; bar
